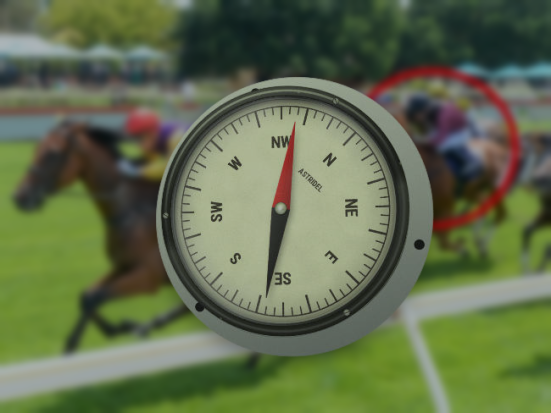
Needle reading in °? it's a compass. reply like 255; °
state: 325; °
